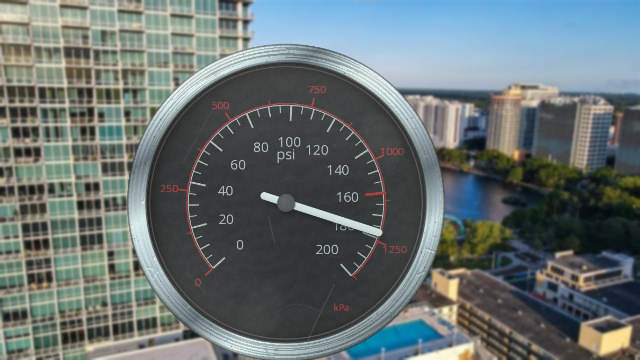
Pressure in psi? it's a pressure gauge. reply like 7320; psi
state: 177.5; psi
